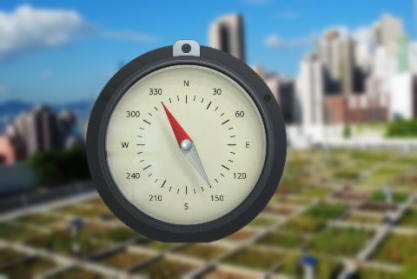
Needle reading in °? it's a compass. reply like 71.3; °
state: 330; °
